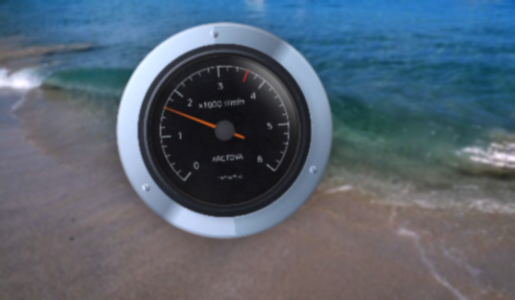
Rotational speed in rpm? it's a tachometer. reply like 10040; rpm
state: 1600; rpm
